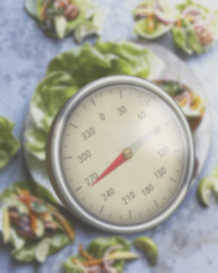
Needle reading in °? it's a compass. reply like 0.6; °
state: 265; °
